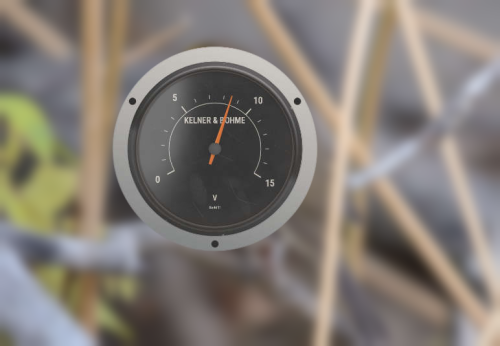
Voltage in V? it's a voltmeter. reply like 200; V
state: 8.5; V
